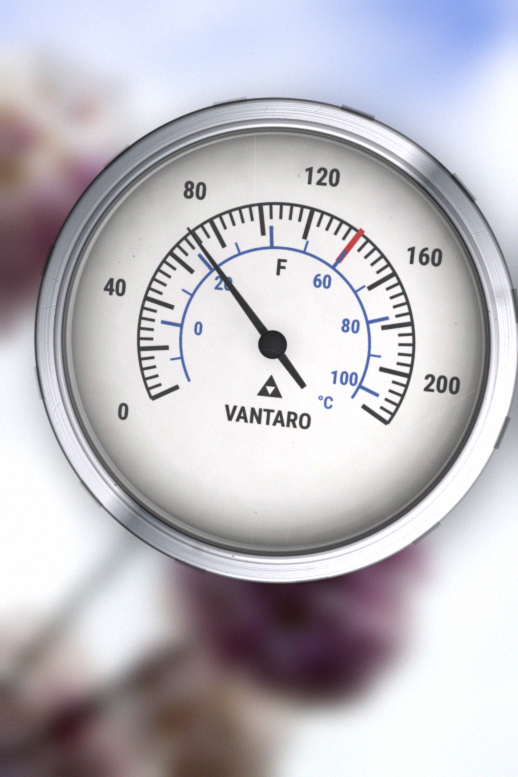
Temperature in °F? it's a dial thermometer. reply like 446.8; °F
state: 72; °F
